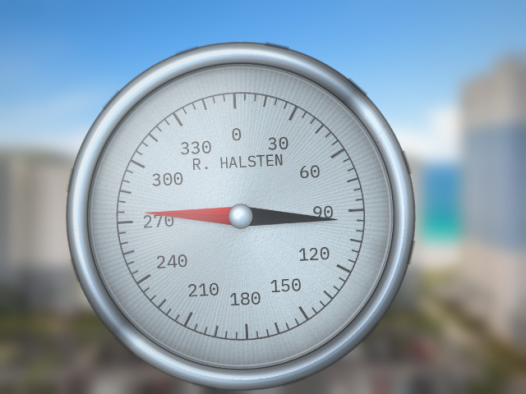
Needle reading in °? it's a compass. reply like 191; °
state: 275; °
